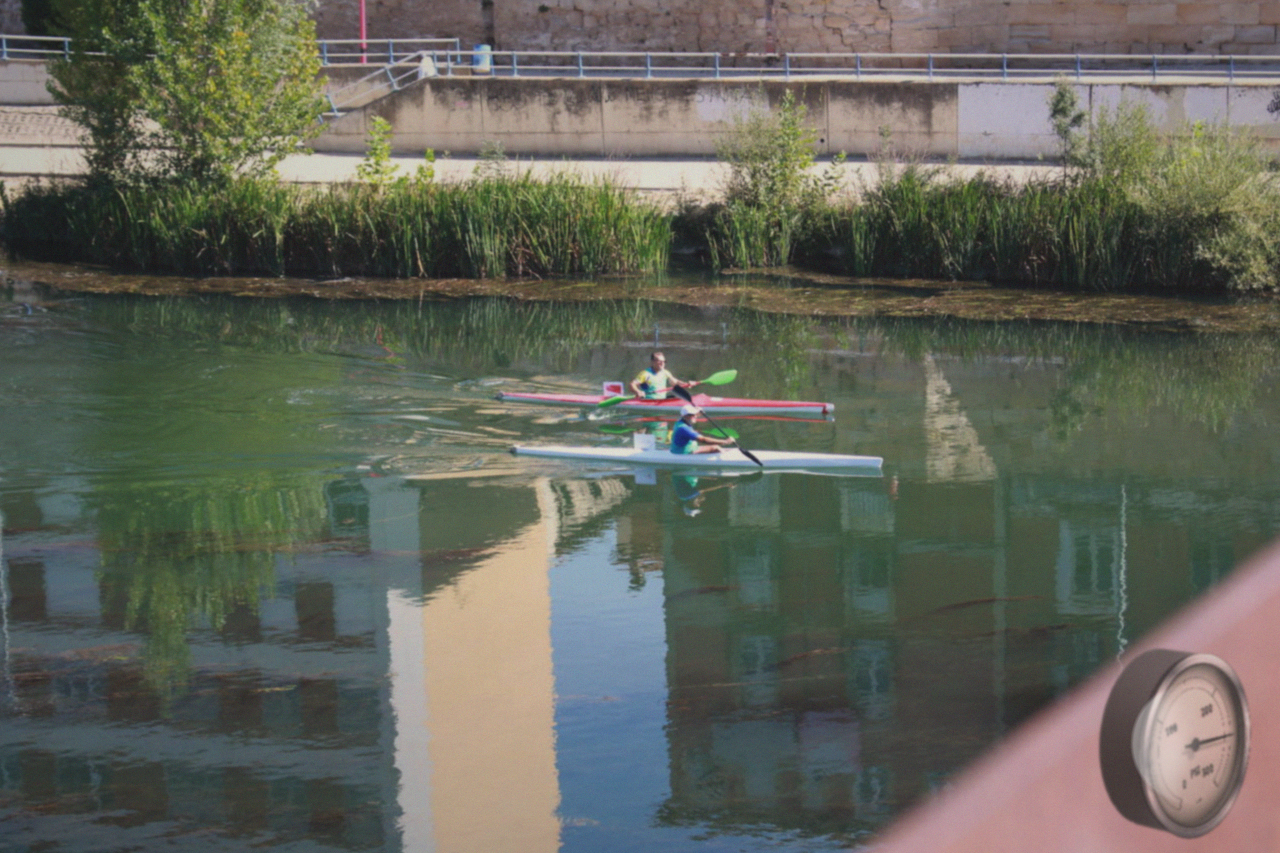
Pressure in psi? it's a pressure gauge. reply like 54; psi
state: 250; psi
